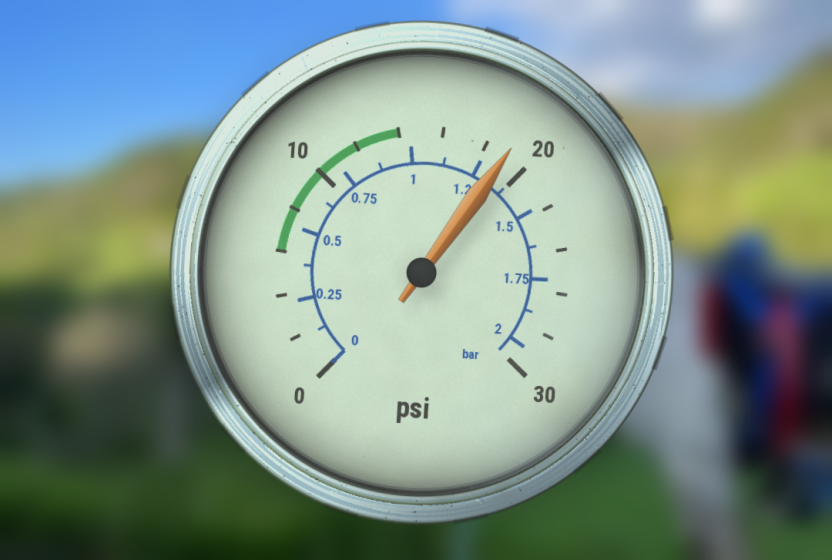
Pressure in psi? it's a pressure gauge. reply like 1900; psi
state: 19; psi
